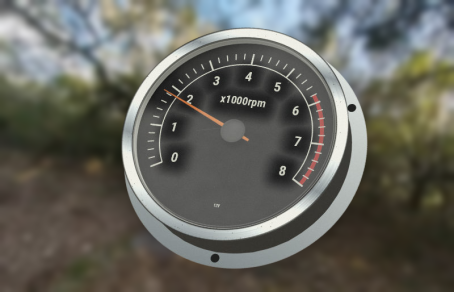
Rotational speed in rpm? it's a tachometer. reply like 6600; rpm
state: 1800; rpm
